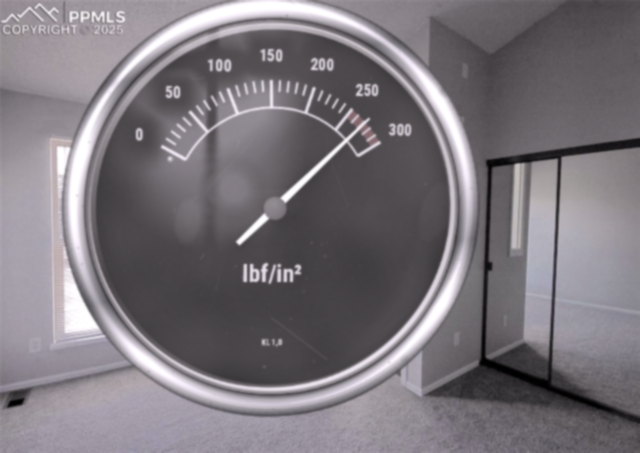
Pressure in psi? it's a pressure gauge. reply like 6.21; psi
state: 270; psi
